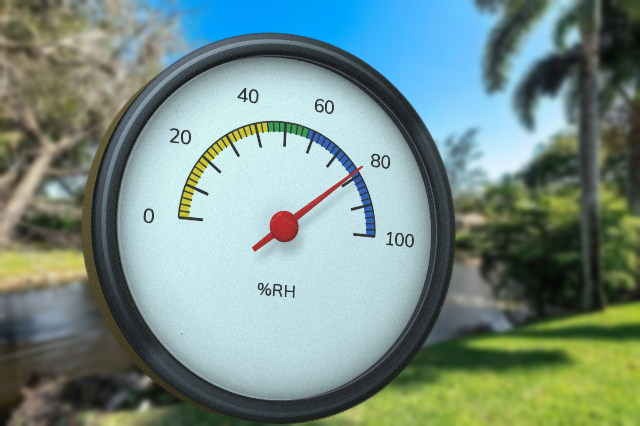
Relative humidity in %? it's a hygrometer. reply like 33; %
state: 78; %
